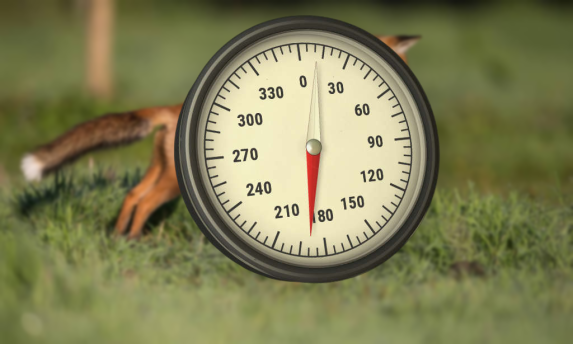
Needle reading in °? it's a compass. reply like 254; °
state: 190; °
